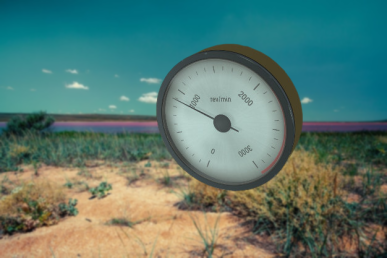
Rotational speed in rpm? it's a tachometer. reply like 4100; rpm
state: 900; rpm
